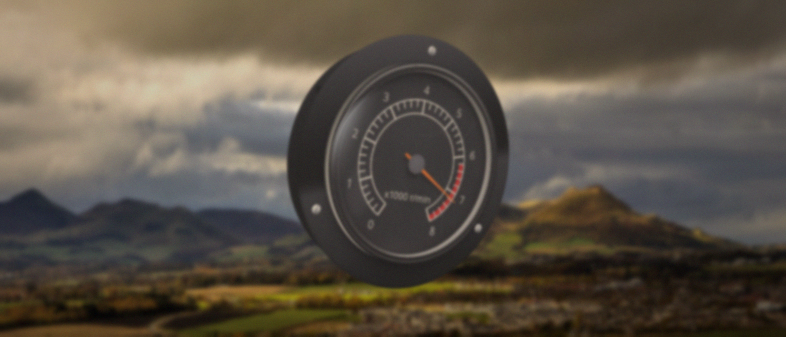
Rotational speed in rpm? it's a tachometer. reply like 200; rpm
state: 7200; rpm
